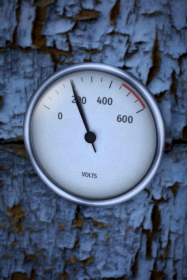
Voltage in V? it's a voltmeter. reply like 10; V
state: 200; V
